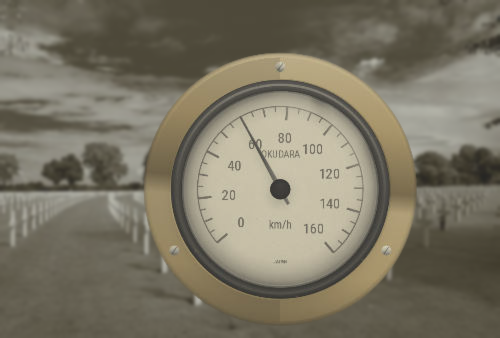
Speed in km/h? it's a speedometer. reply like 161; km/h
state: 60; km/h
